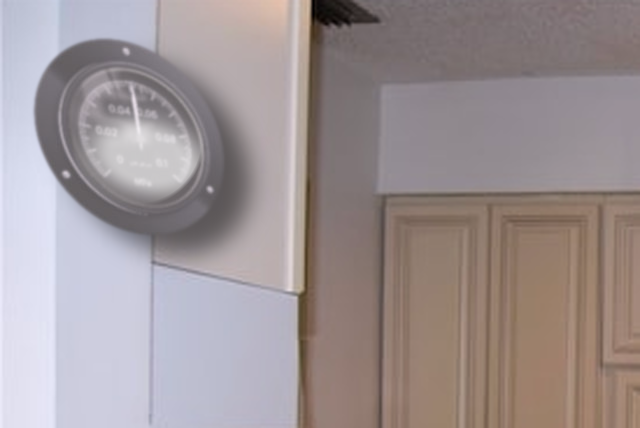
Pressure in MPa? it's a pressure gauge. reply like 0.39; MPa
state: 0.05; MPa
